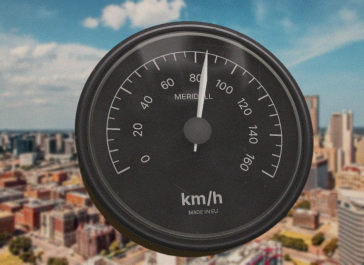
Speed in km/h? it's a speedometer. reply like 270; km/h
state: 85; km/h
